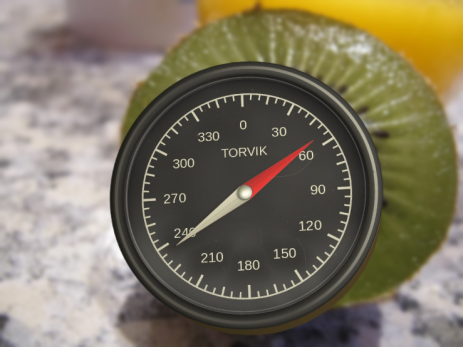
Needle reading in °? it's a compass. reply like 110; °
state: 55; °
